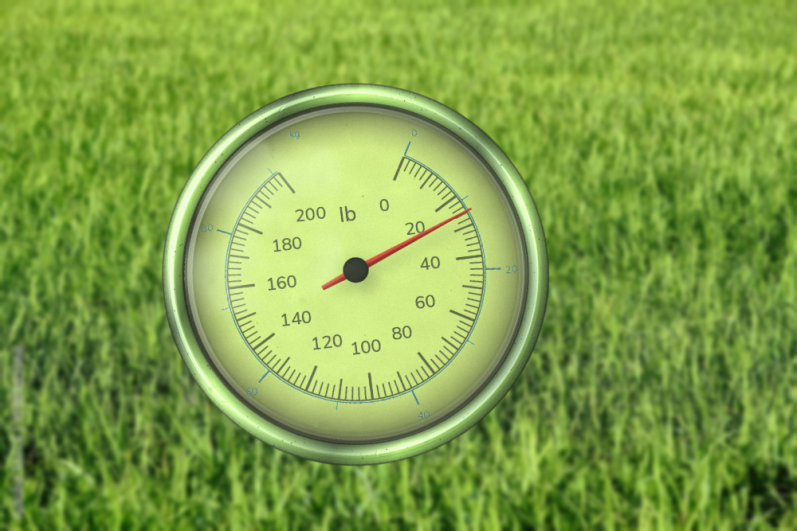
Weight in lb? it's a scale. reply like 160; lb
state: 26; lb
